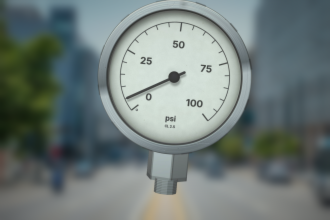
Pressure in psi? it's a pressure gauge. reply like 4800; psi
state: 5; psi
